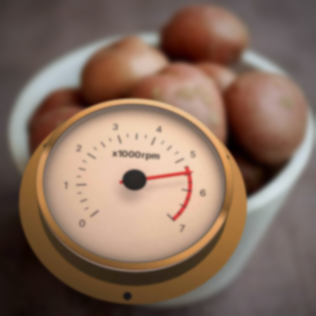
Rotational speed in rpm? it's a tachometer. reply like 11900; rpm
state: 5500; rpm
